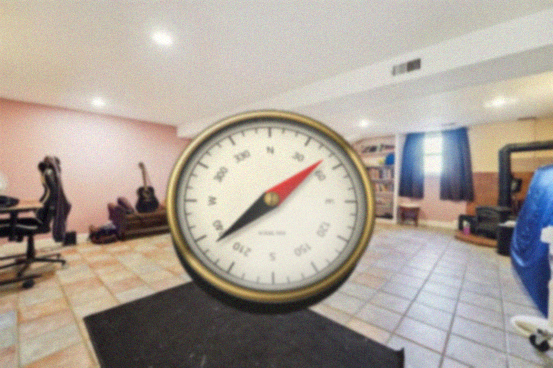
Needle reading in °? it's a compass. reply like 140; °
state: 50; °
